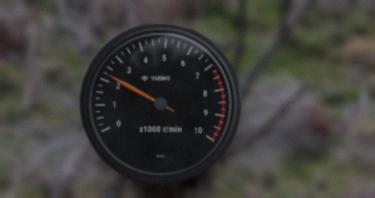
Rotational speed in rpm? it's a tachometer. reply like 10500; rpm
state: 2250; rpm
